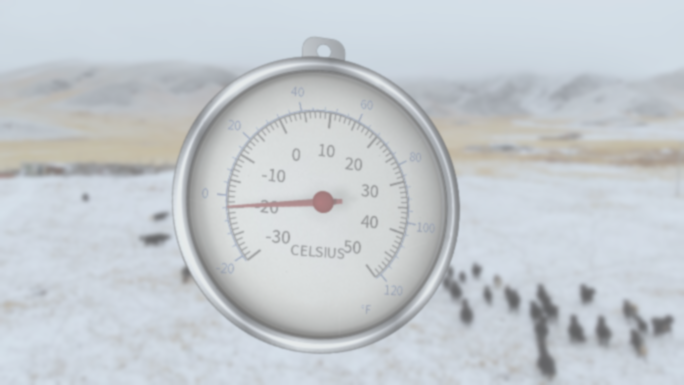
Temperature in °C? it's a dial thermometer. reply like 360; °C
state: -20; °C
